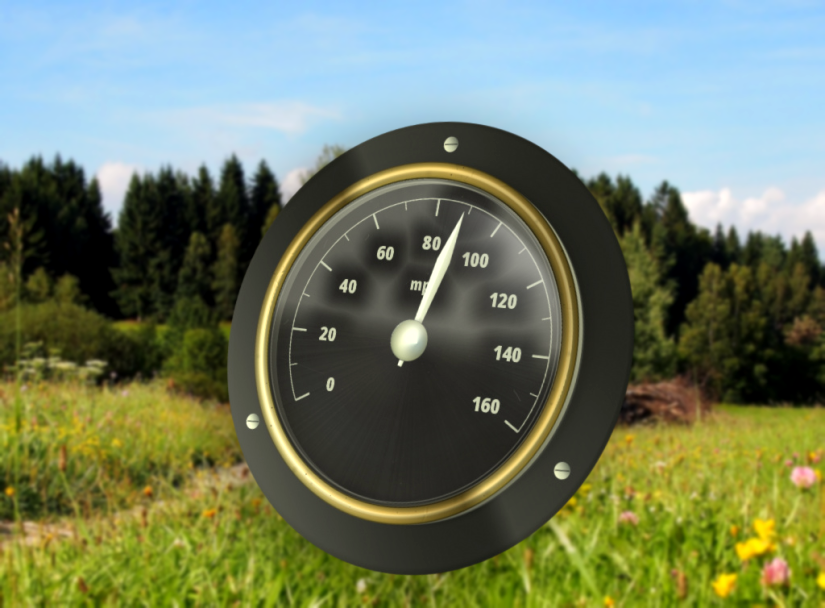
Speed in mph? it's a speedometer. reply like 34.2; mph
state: 90; mph
